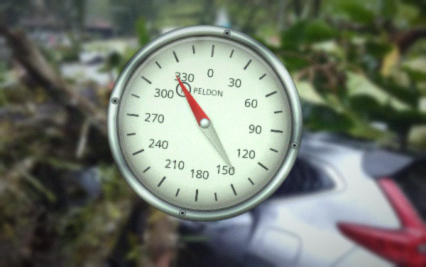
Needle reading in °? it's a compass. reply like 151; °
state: 322.5; °
